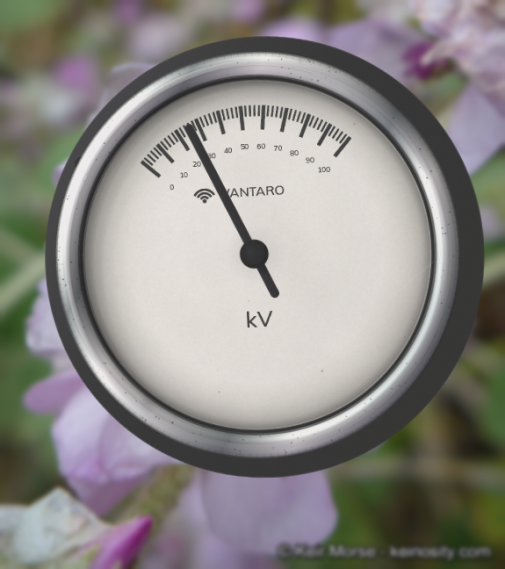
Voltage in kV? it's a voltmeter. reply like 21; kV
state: 26; kV
